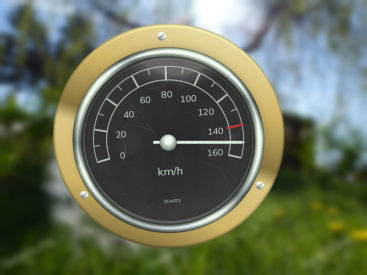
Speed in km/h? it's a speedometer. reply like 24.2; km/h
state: 150; km/h
